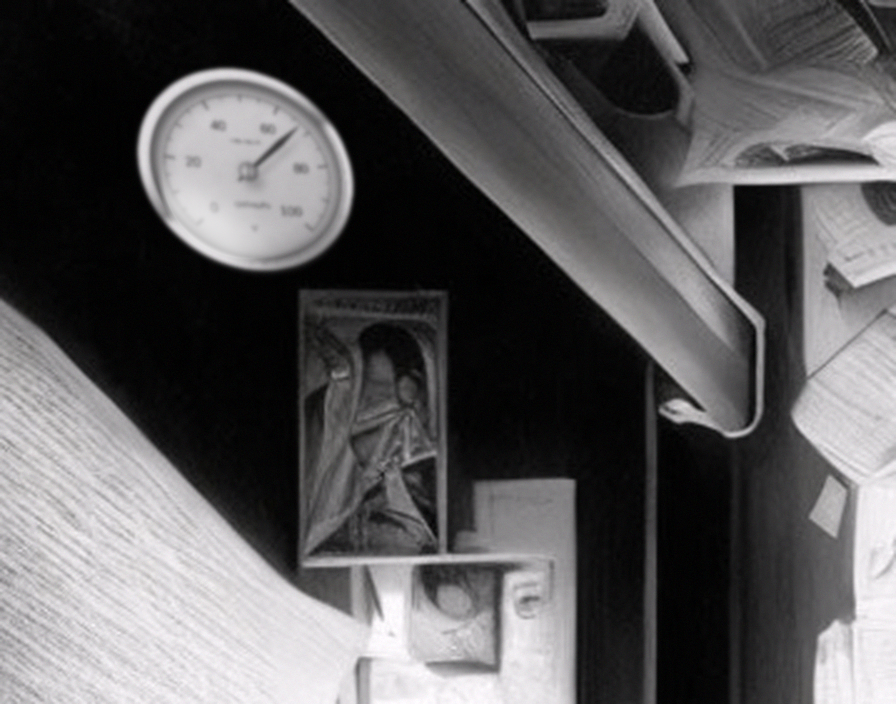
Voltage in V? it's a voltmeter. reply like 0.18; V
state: 67.5; V
